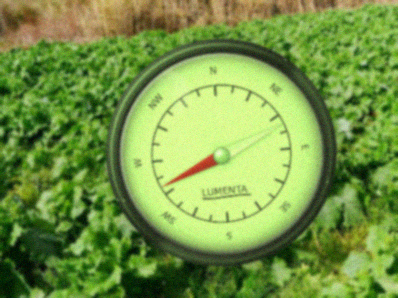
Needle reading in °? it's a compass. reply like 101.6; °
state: 247.5; °
